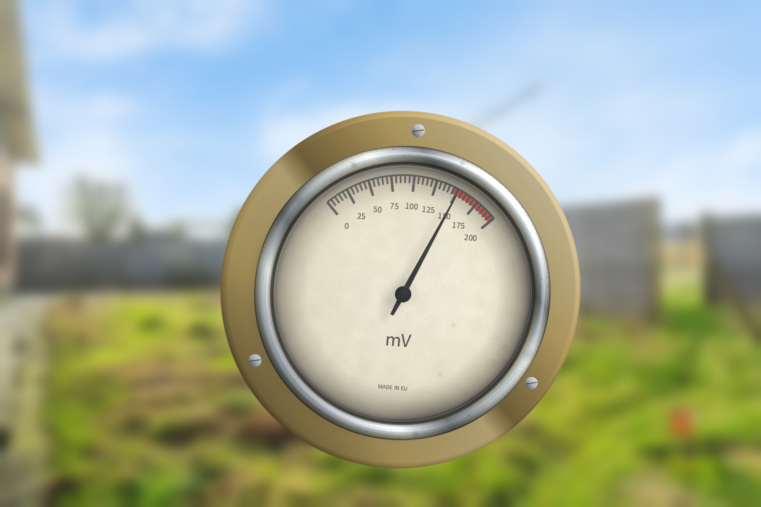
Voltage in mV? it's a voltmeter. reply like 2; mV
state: 150; mV
